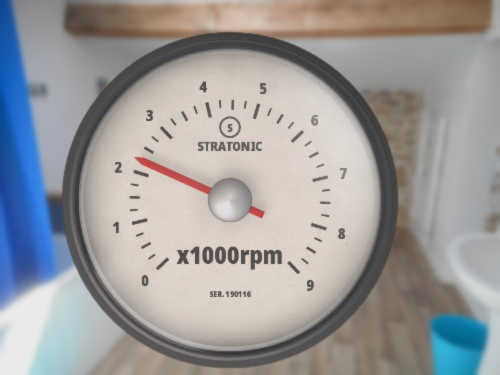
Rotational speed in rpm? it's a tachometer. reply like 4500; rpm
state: 2250; rpm
